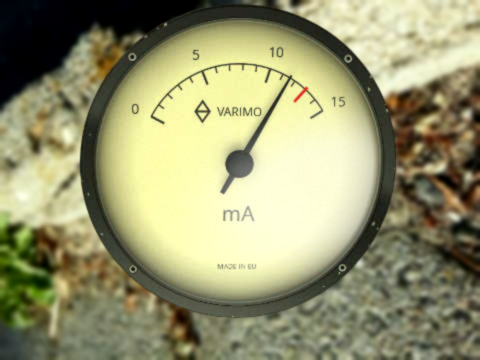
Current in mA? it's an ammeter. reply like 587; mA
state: 11.5; mA
